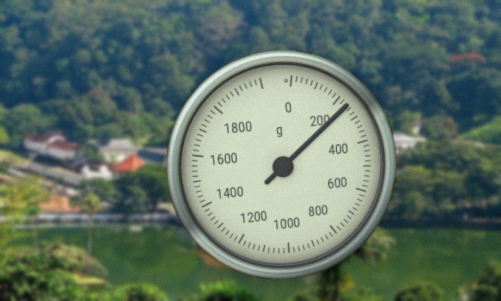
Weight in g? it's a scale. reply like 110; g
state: 240; g
